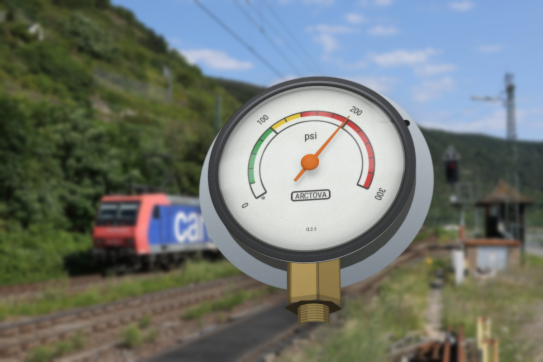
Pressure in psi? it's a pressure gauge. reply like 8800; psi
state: 200; psi
